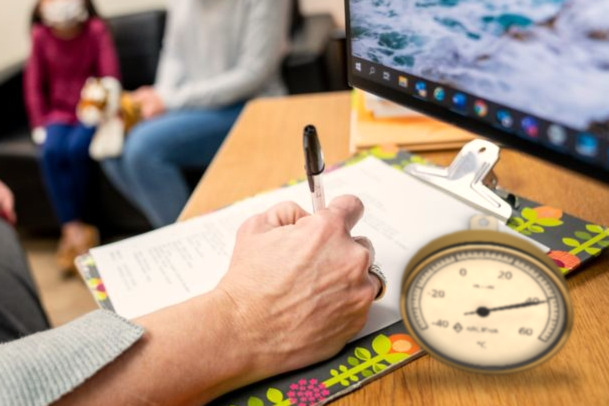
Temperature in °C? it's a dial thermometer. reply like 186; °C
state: 40; °C
